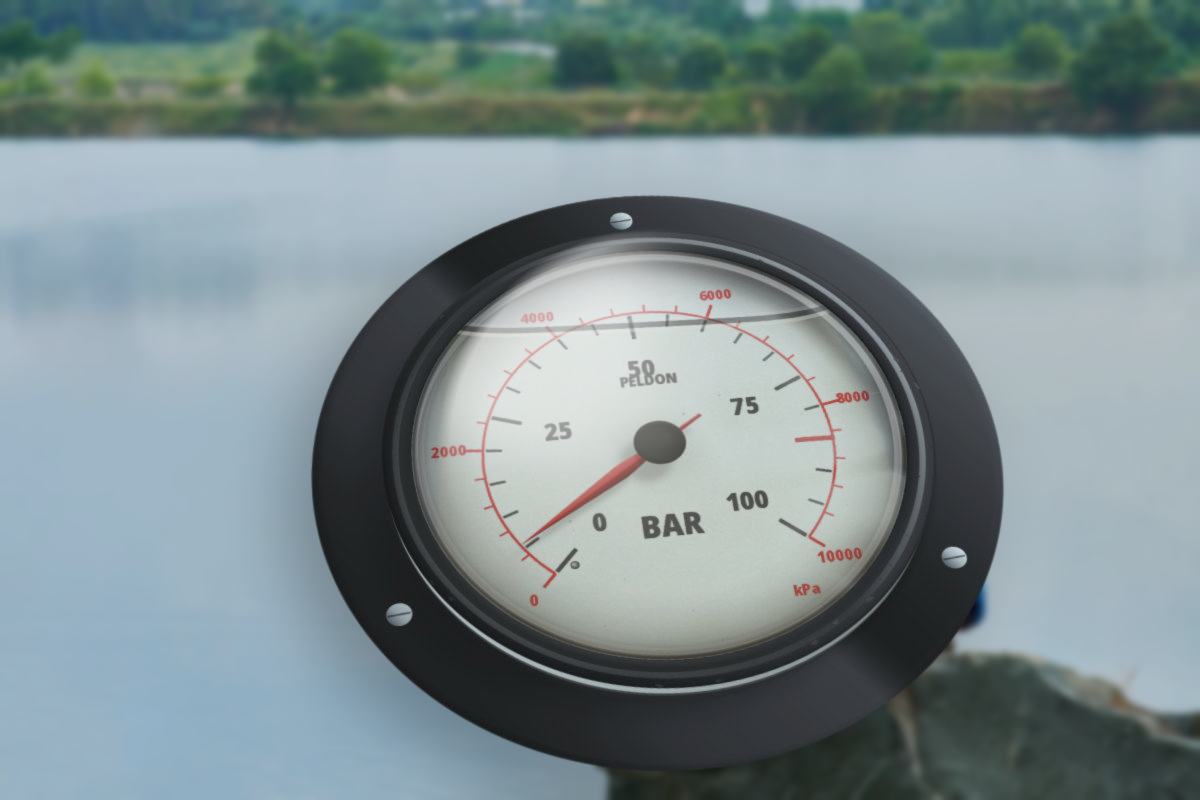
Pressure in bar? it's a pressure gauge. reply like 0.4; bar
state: 5; bar
